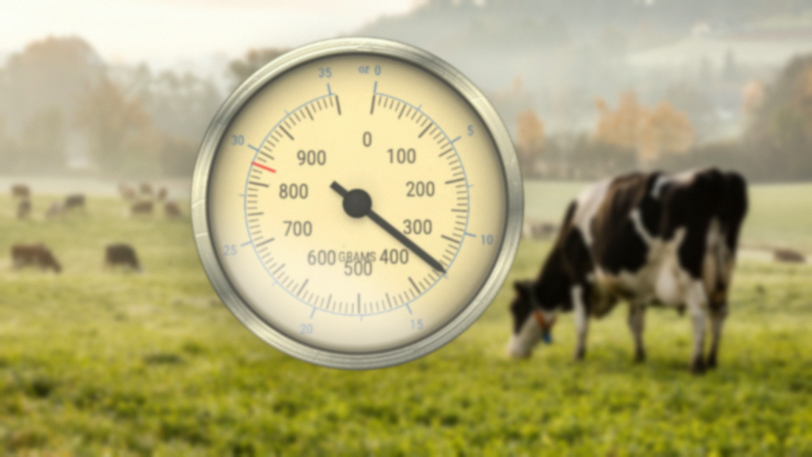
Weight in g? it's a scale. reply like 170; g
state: 350; g
